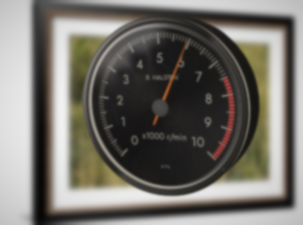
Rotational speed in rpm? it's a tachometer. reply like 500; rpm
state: 6000; rpm
